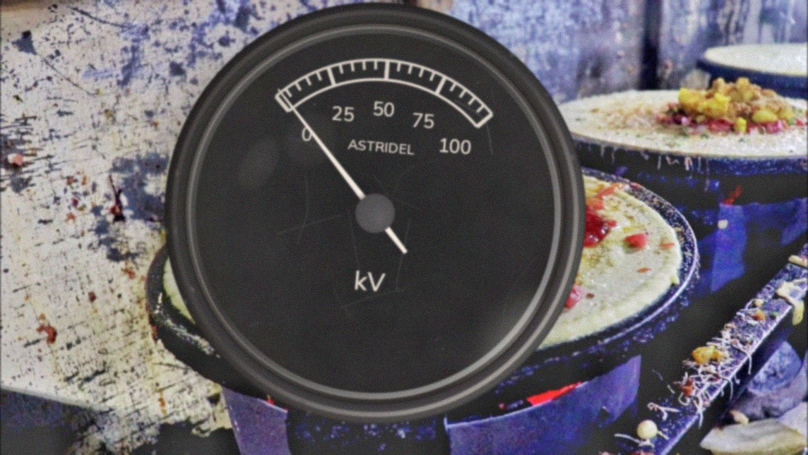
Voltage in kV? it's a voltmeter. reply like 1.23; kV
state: 2.5; kV
